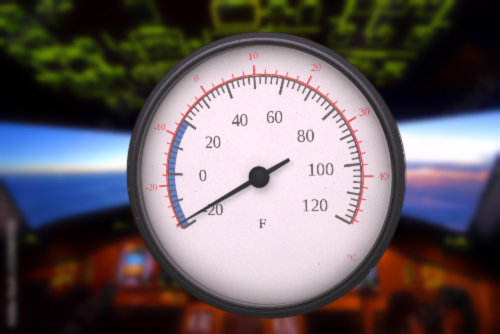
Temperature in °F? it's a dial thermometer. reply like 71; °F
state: -18; °F
